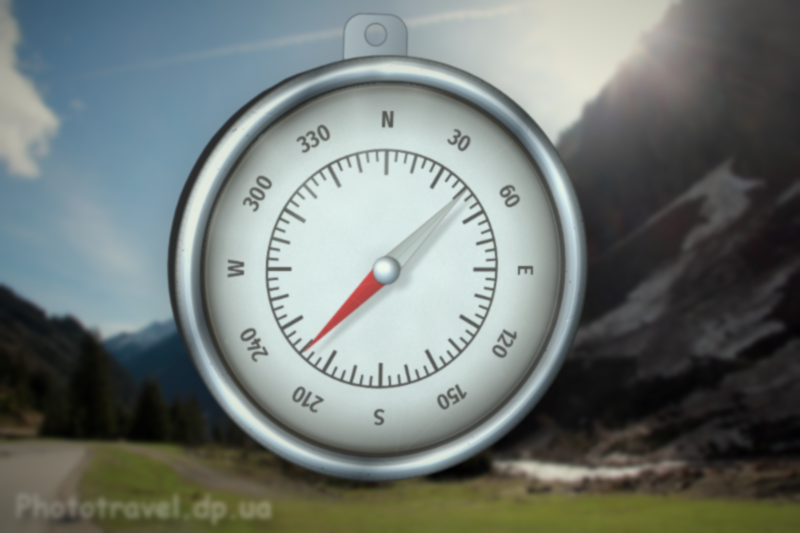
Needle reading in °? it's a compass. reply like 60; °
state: 225; °
